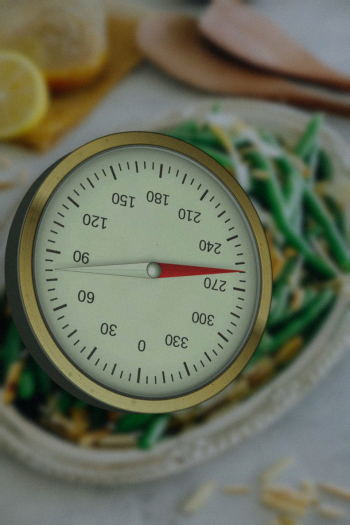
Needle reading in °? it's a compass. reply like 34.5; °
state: 260; °
